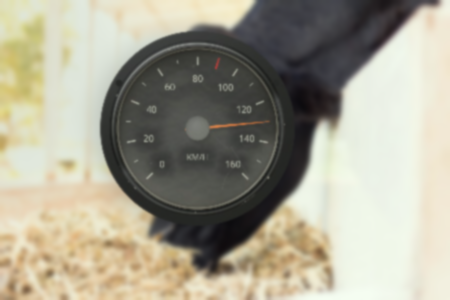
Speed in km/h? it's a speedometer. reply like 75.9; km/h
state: 130; km/h
